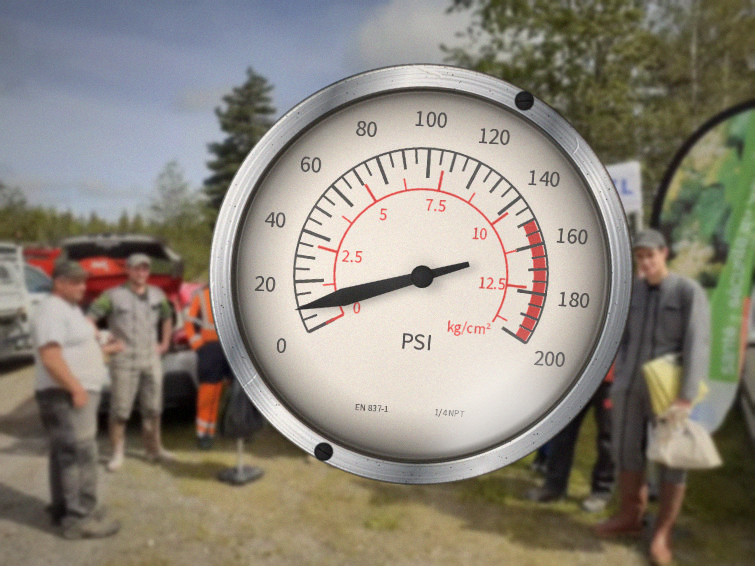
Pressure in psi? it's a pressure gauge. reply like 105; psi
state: 10; psi
